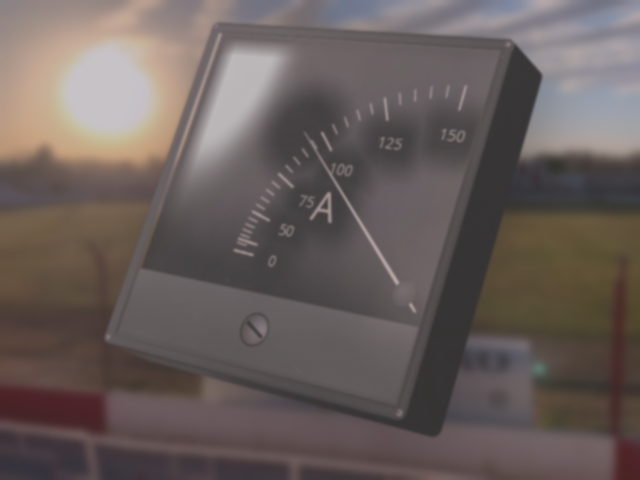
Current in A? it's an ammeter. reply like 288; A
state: 95; A
